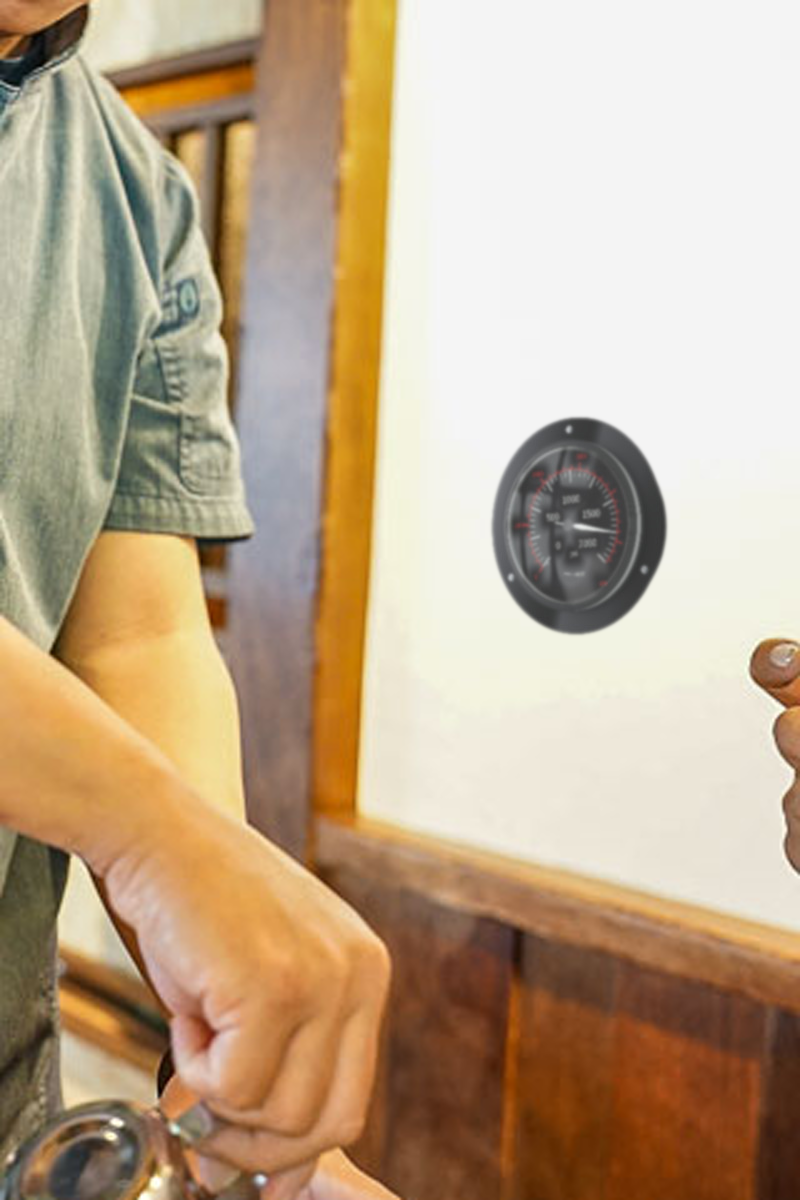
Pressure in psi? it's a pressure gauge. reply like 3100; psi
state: 1750; psi
